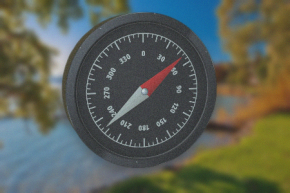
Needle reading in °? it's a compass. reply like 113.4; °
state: 50; °
